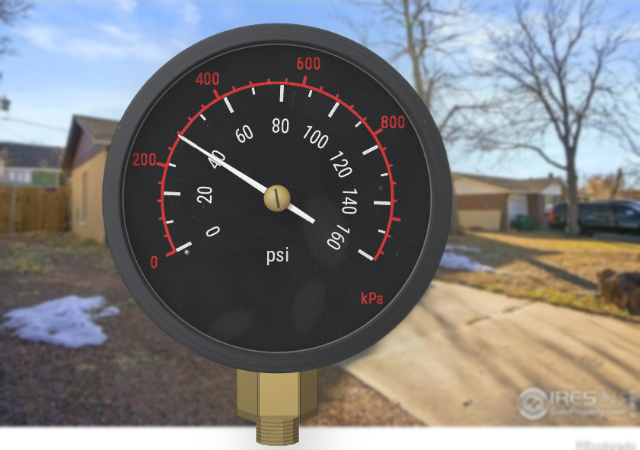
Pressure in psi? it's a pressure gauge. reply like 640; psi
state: 40; psi
